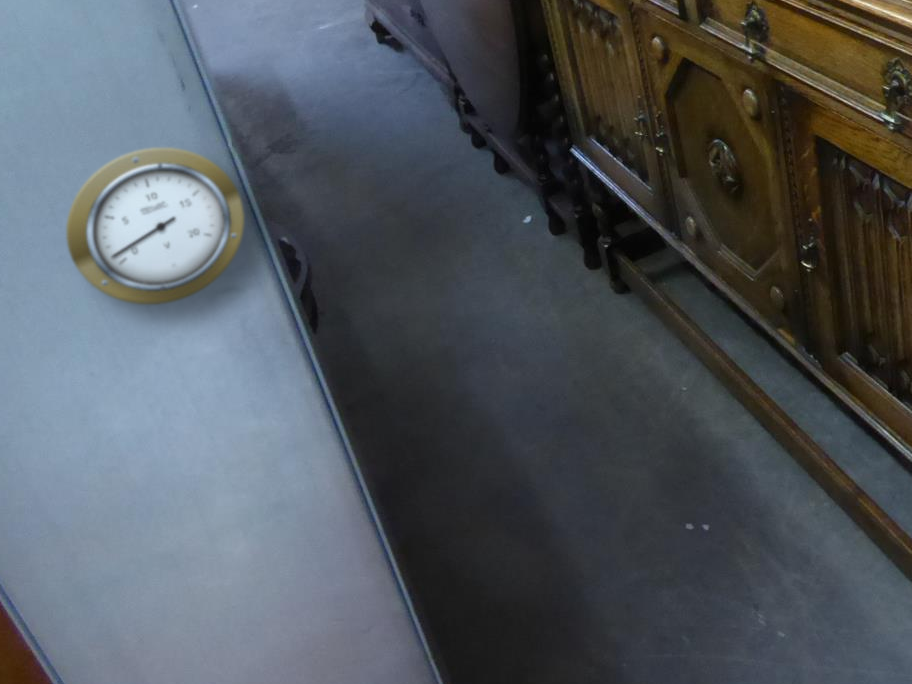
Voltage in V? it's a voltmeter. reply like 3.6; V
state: 1; V
